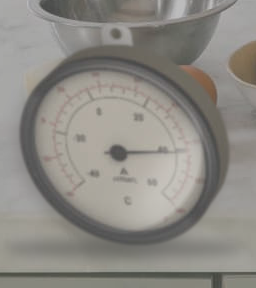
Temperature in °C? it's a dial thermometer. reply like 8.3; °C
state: 40; °C
